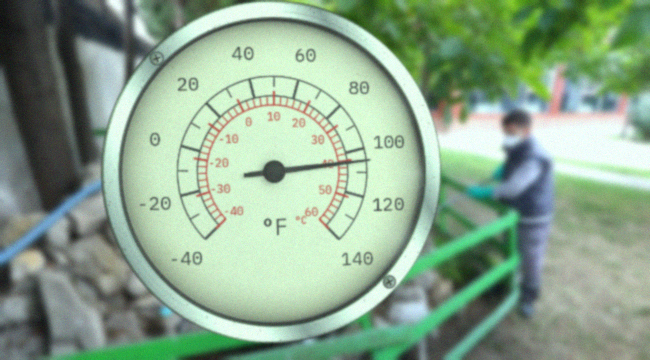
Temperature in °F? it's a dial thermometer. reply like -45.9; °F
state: 105; °F
